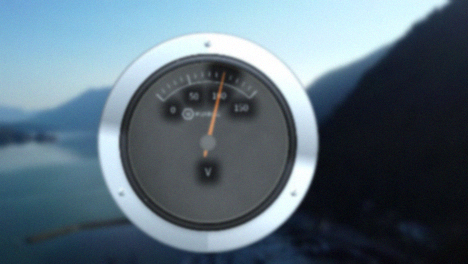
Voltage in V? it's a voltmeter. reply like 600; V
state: 100; V
